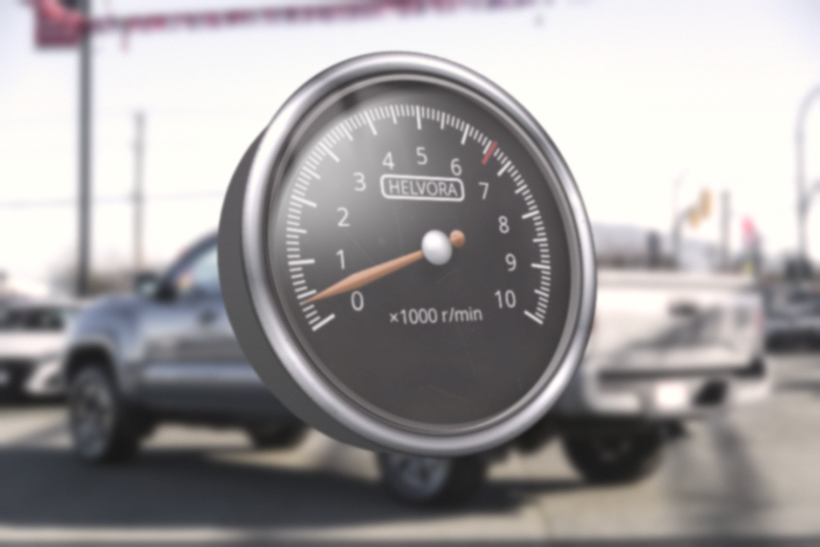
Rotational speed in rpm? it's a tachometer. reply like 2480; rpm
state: 400; rpm
